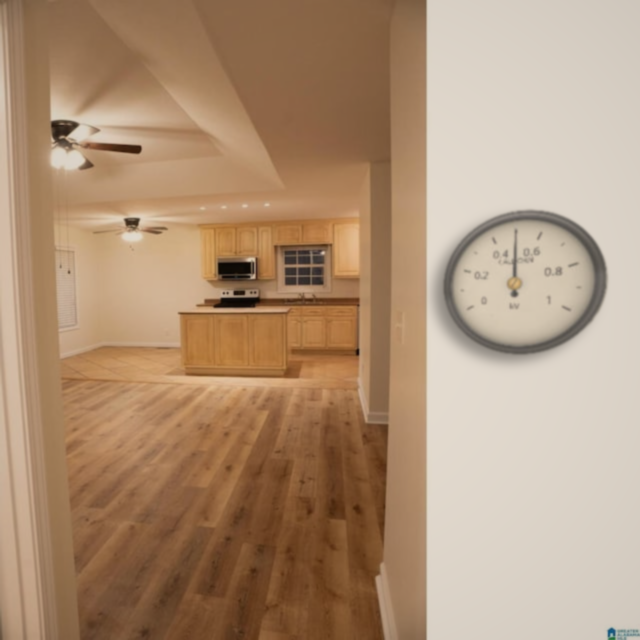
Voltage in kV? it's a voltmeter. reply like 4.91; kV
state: 0.5; kV
